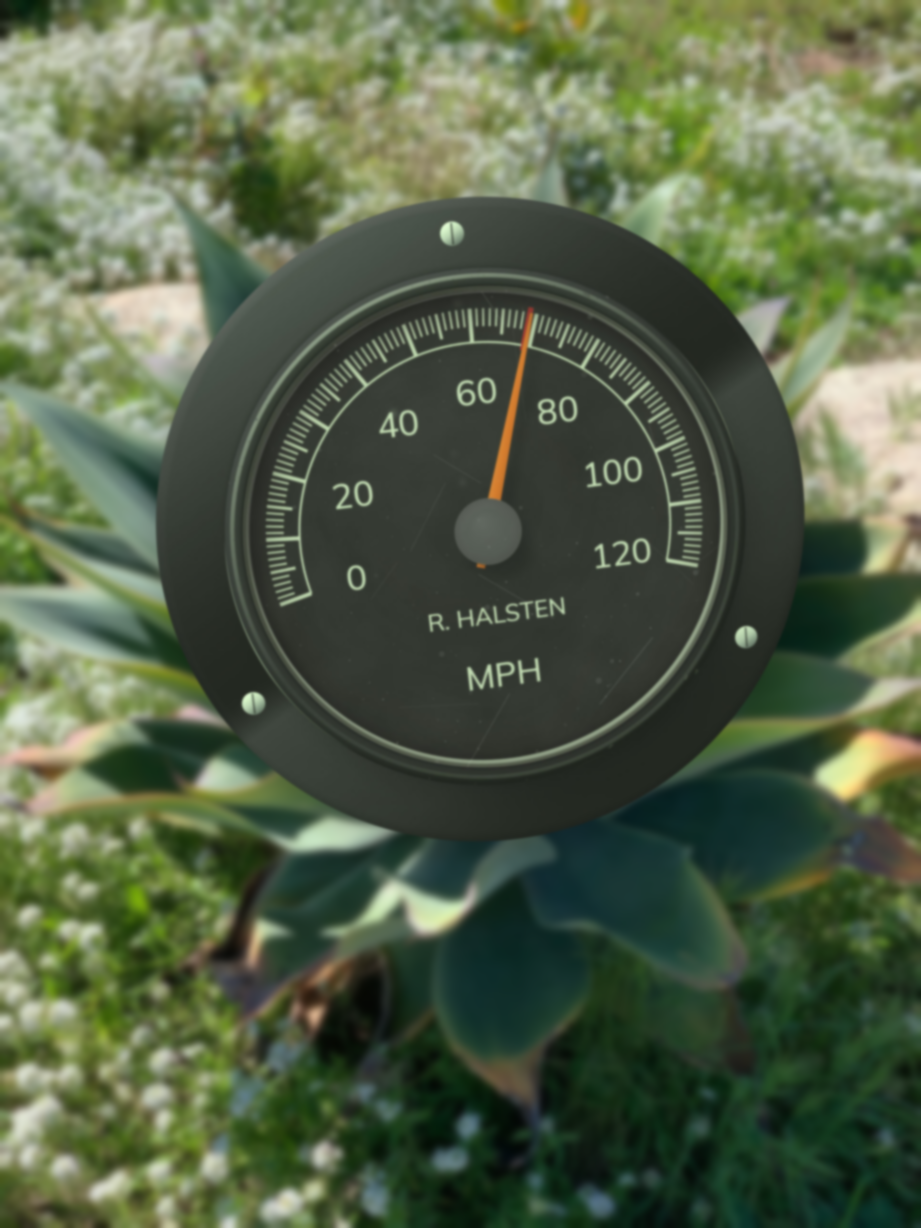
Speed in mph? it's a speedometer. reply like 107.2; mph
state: 69; mph
